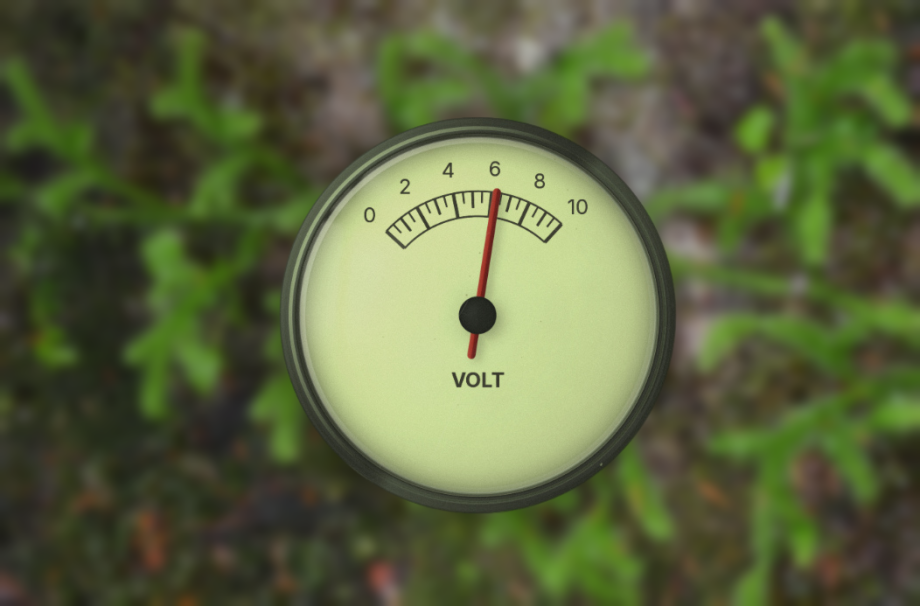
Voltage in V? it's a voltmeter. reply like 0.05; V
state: 6.25; V
